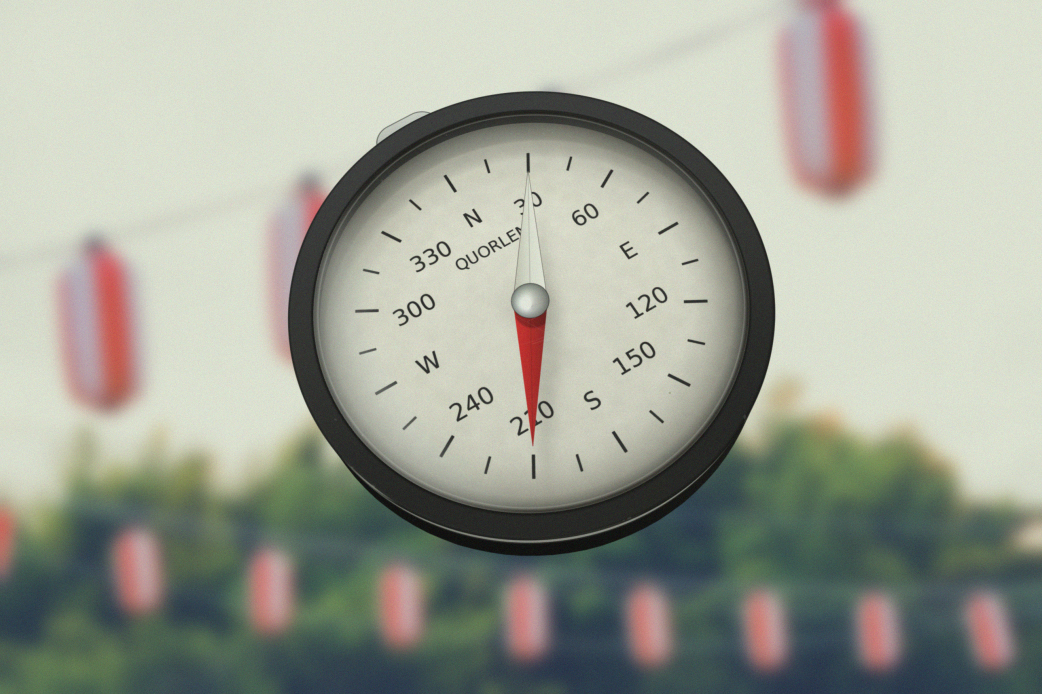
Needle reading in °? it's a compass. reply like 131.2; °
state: 210; °
